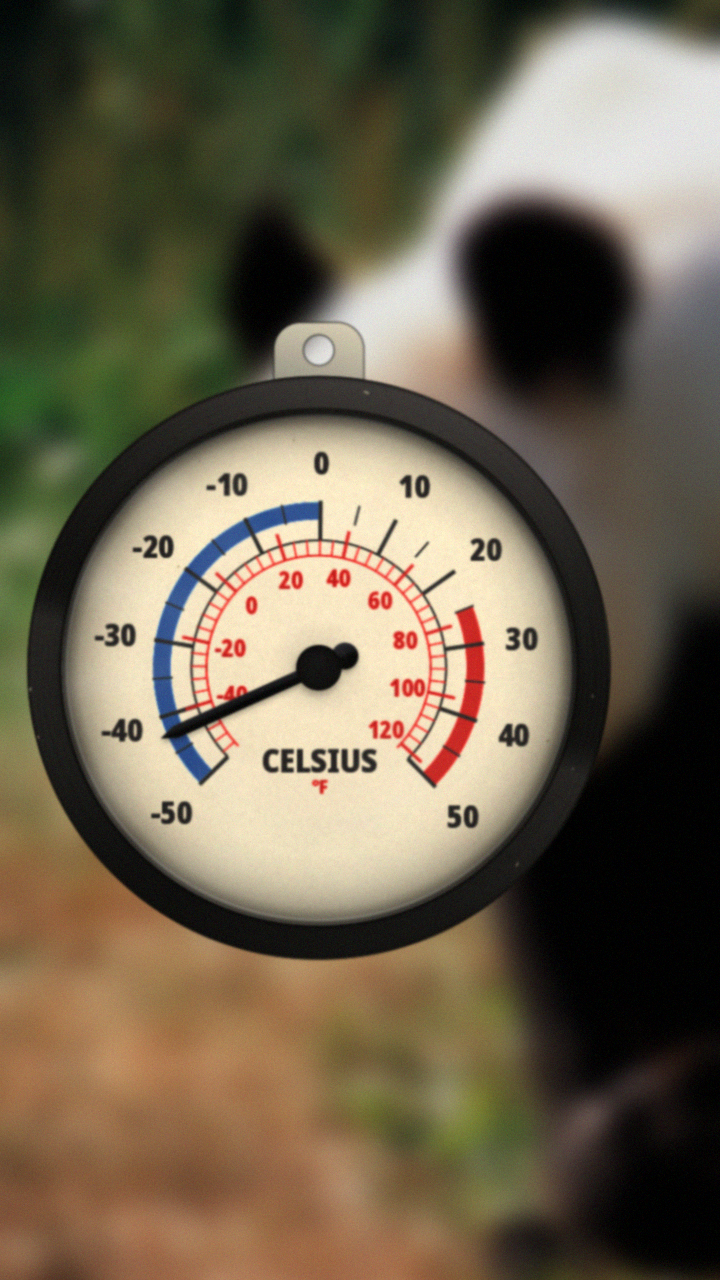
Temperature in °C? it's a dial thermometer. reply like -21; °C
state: -42.5; °C
